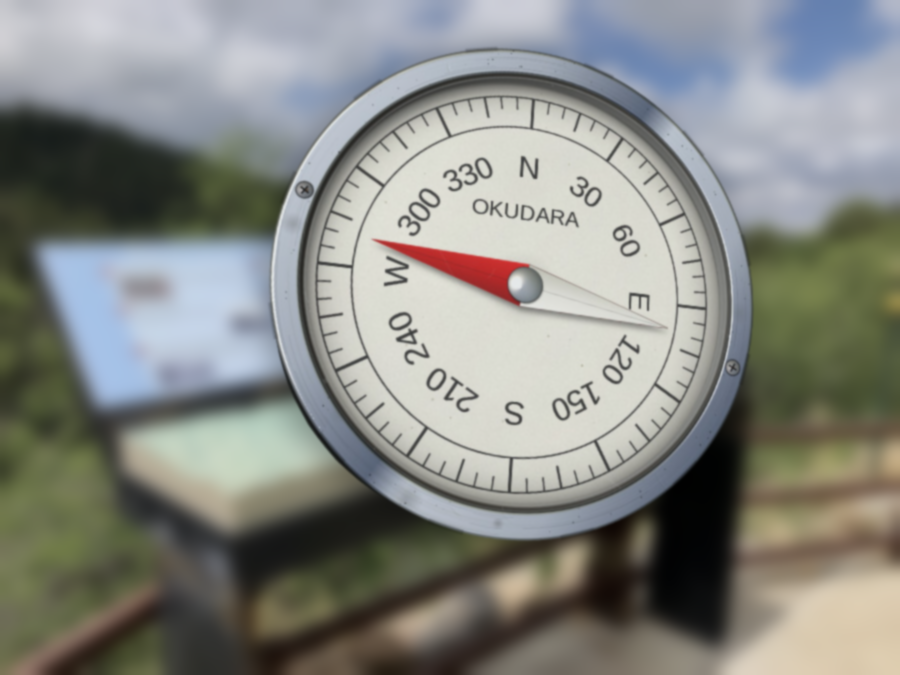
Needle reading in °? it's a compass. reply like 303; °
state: 280; °
